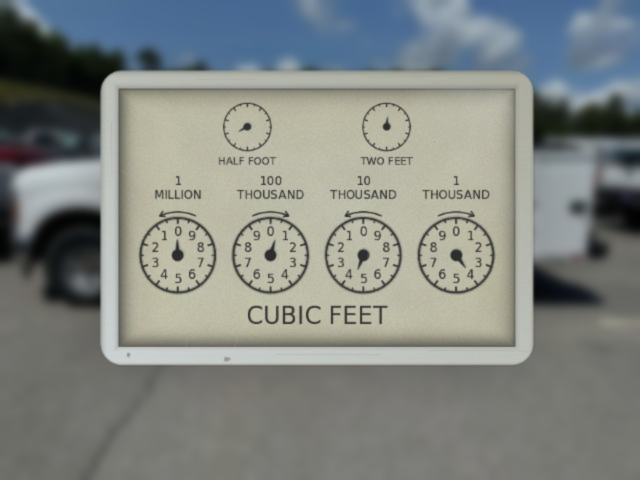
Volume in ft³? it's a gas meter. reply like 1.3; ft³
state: 4400; ft³
